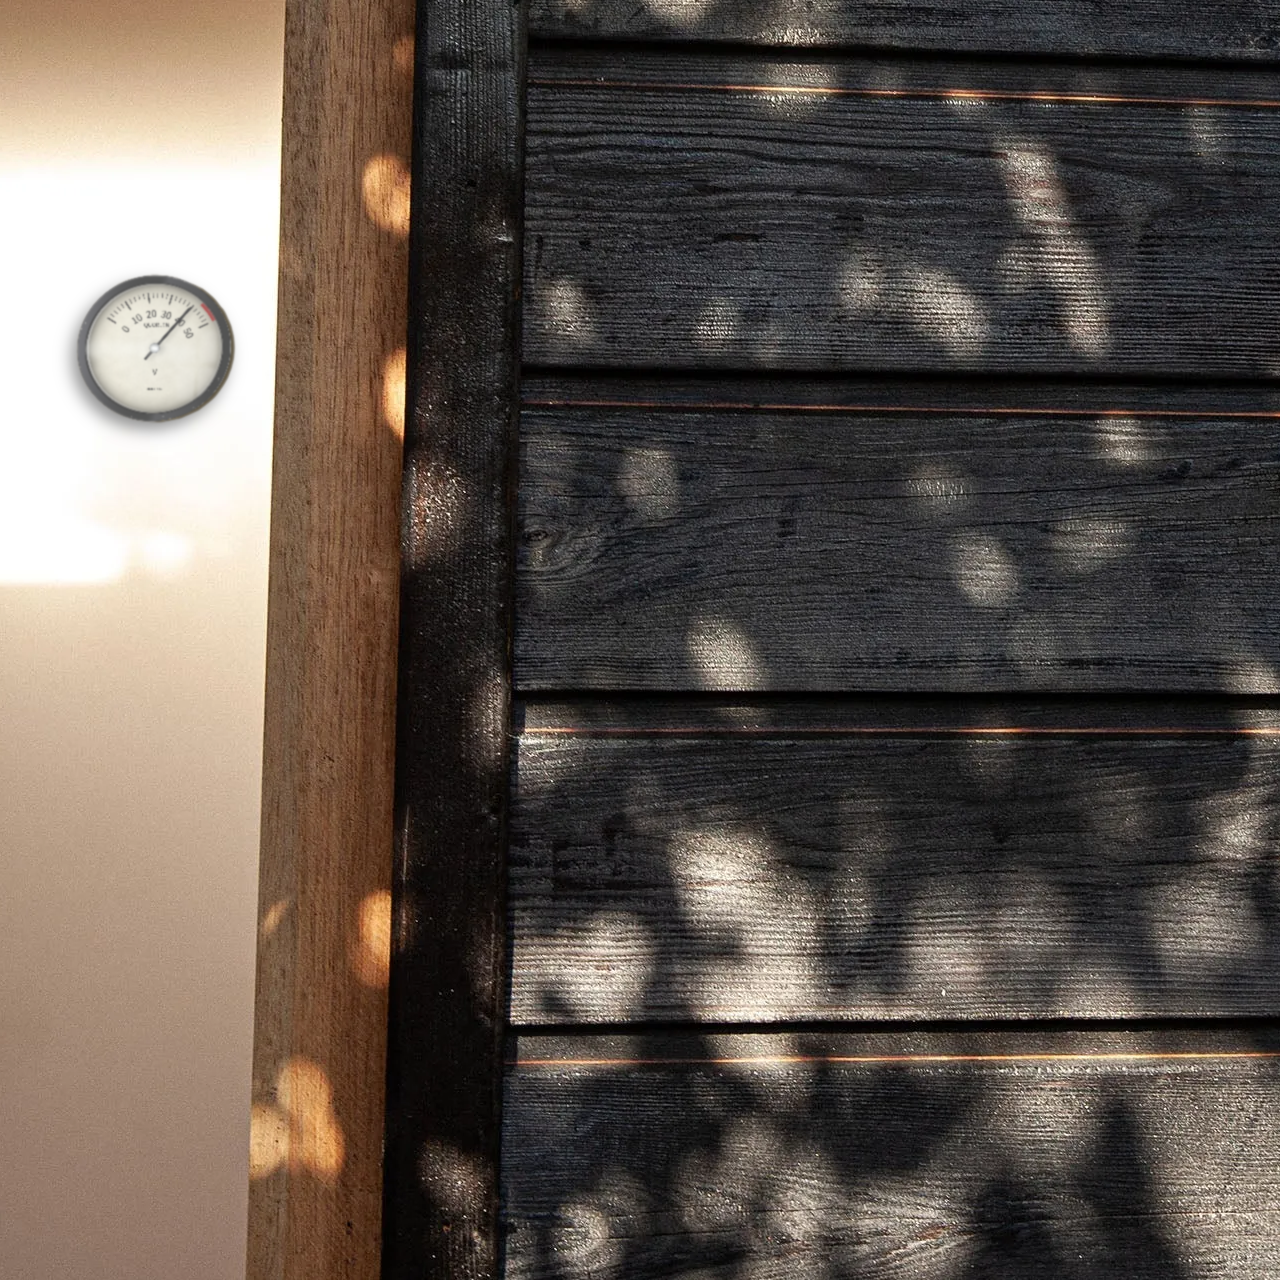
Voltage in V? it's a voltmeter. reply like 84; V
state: 40; V
